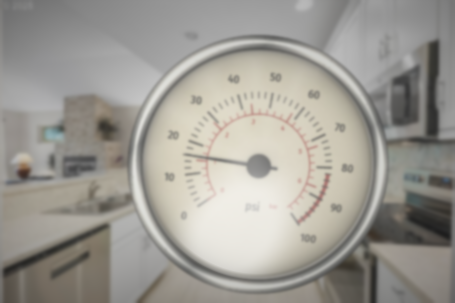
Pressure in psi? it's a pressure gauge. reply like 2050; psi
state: 16; psi
